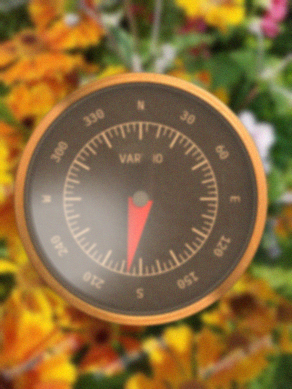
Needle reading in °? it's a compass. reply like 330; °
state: 190; °
